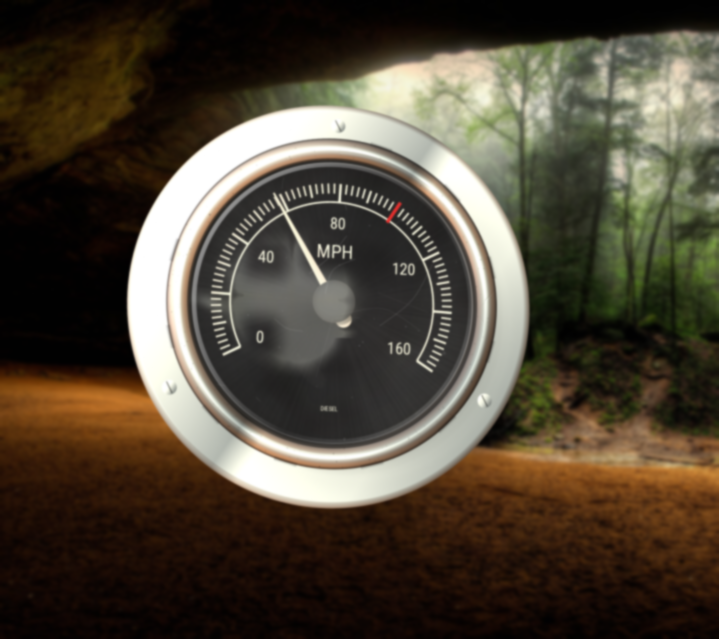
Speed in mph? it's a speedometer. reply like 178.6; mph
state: 58; mph
